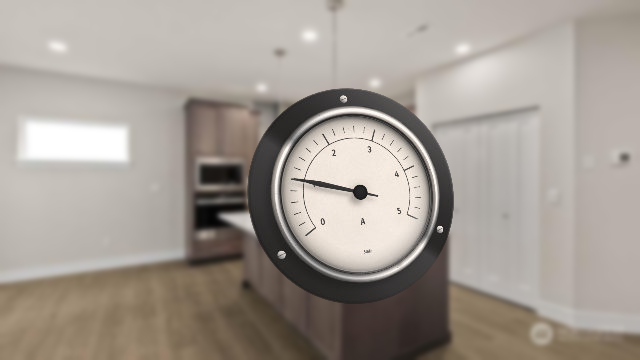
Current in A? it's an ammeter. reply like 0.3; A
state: 1; A
